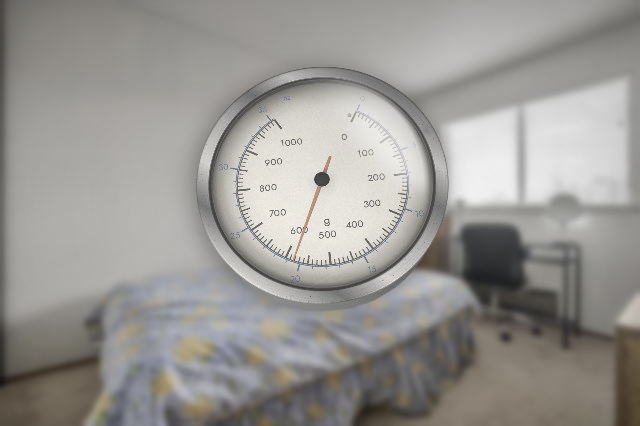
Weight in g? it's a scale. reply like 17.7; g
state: 580; g
